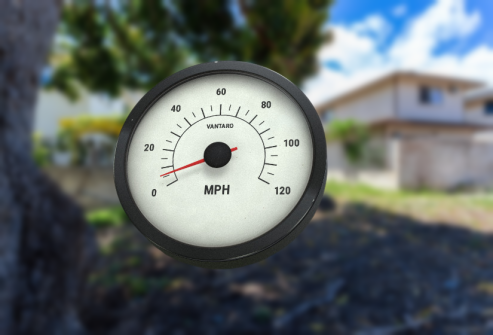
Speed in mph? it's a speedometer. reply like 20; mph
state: 5; mph
